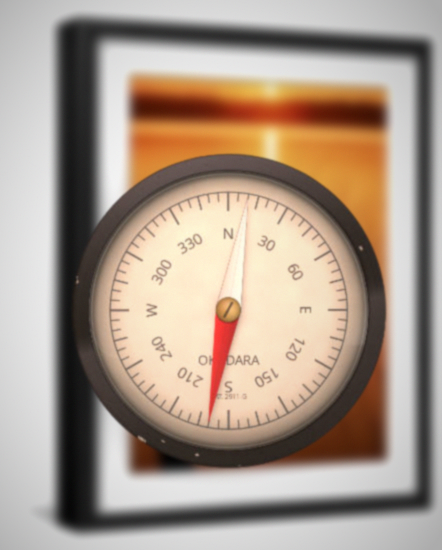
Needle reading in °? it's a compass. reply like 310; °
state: 190; °
